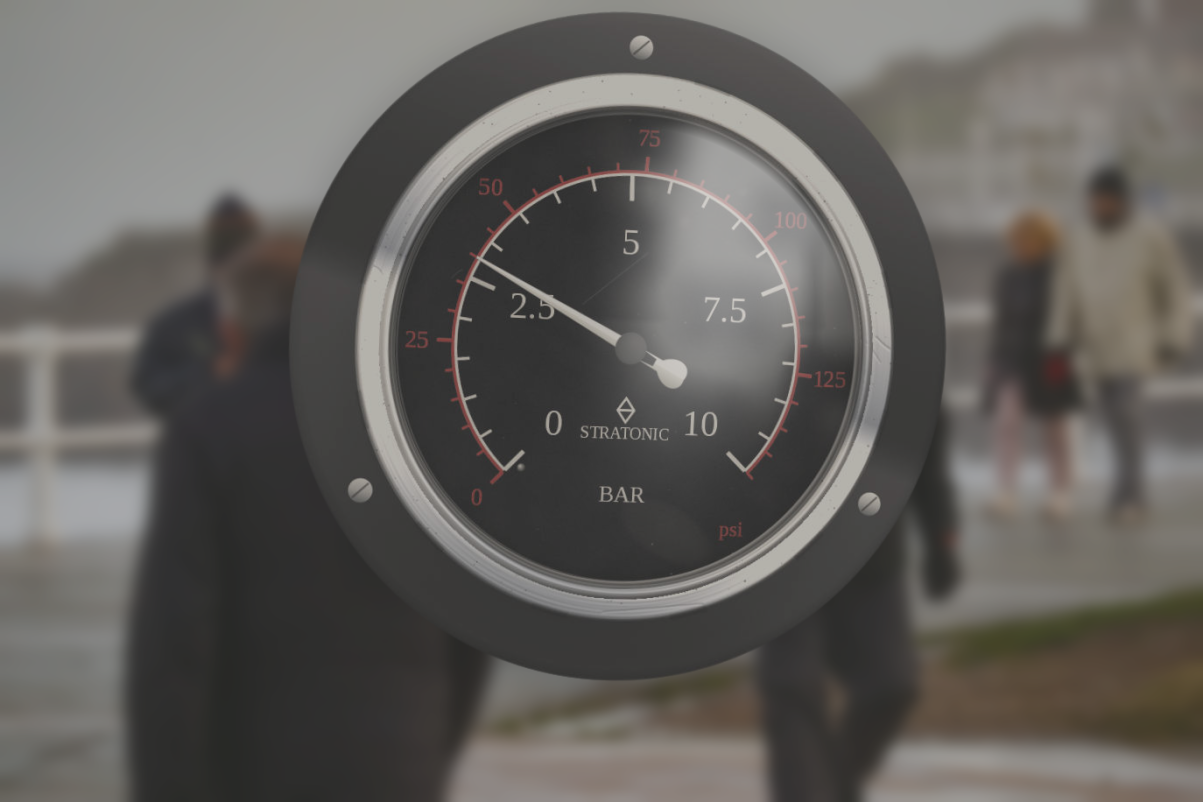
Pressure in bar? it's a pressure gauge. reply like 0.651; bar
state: 2.75; bar
